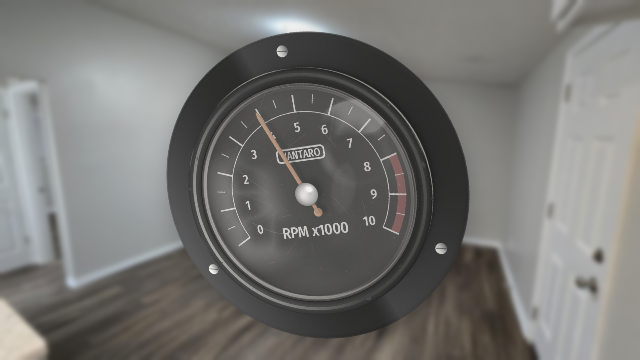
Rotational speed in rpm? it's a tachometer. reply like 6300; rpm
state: 4000; rpm
